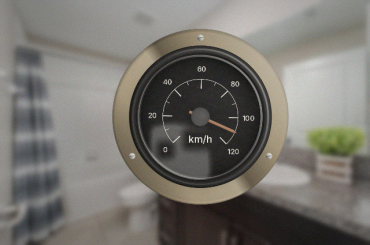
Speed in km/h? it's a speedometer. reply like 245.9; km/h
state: 110; km/h
